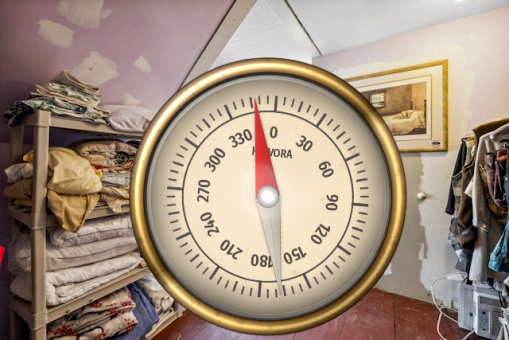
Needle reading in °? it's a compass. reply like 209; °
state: 347.5; °
